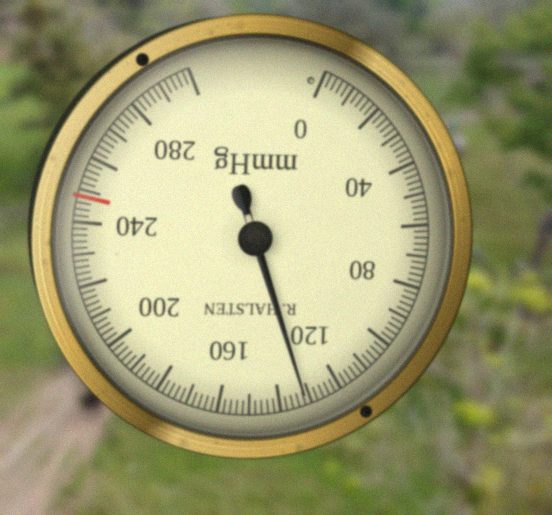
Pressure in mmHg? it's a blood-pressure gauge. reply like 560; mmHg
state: 132; mmHg
